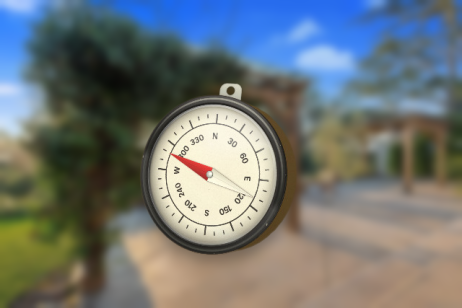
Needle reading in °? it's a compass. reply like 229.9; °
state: 290; °
